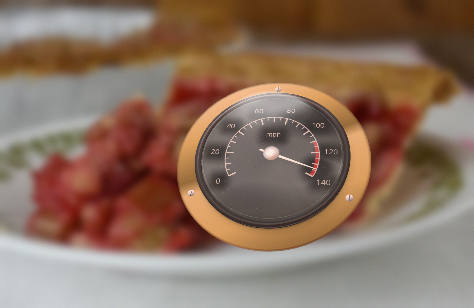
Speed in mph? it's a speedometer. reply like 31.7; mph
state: 135; mph
